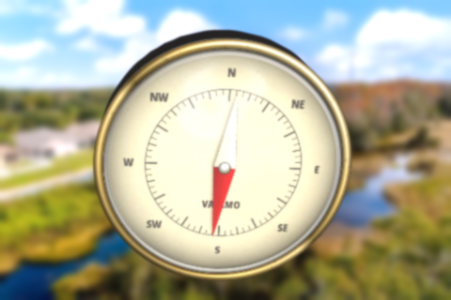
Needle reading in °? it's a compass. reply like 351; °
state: 185; °
